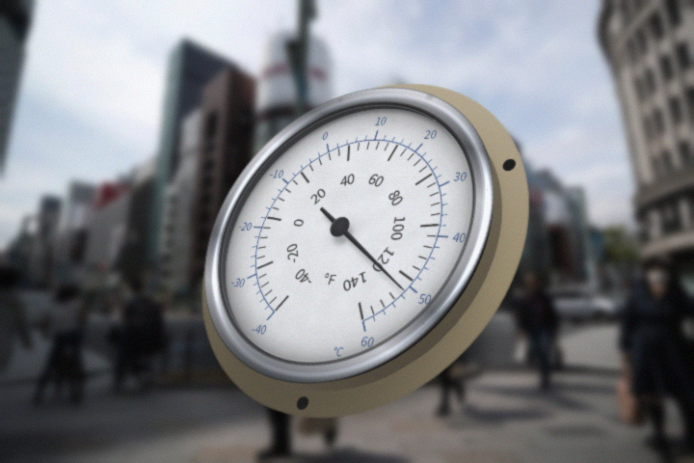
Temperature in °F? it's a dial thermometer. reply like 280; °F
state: 124; °F
